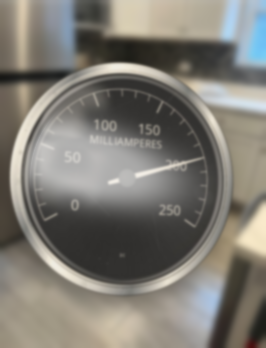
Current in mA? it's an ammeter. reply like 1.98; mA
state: 200; mA
